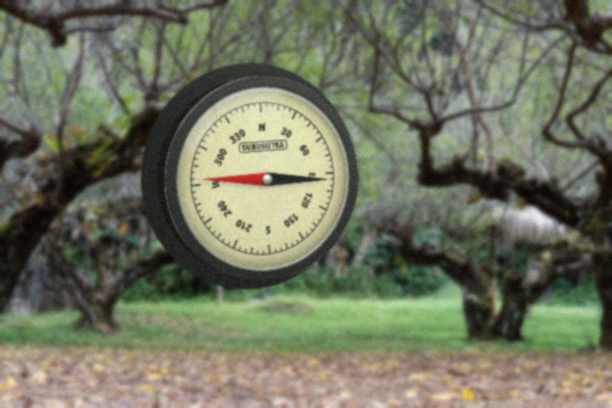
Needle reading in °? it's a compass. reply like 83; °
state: 275; °
